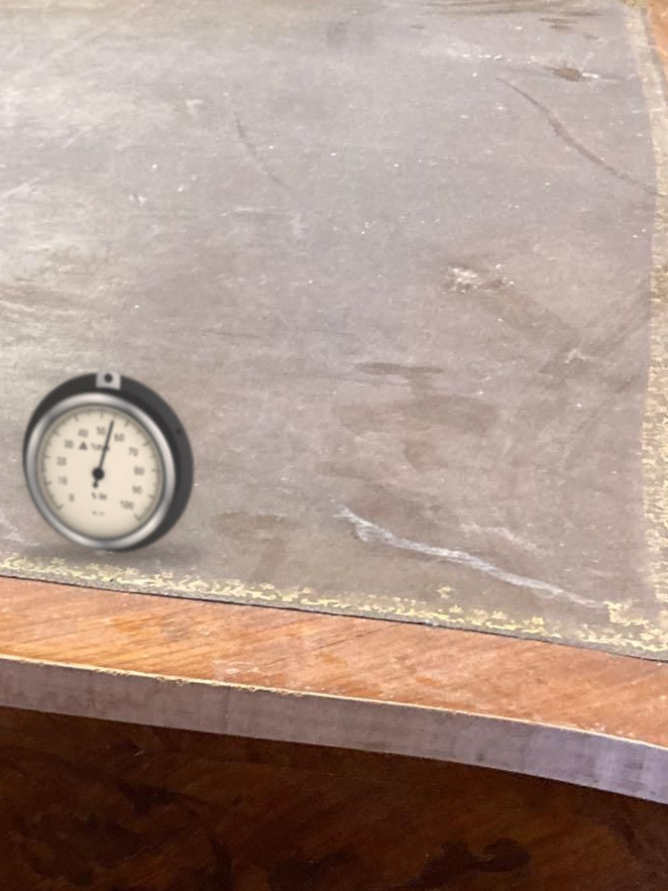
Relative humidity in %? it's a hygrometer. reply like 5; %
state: 55; %
